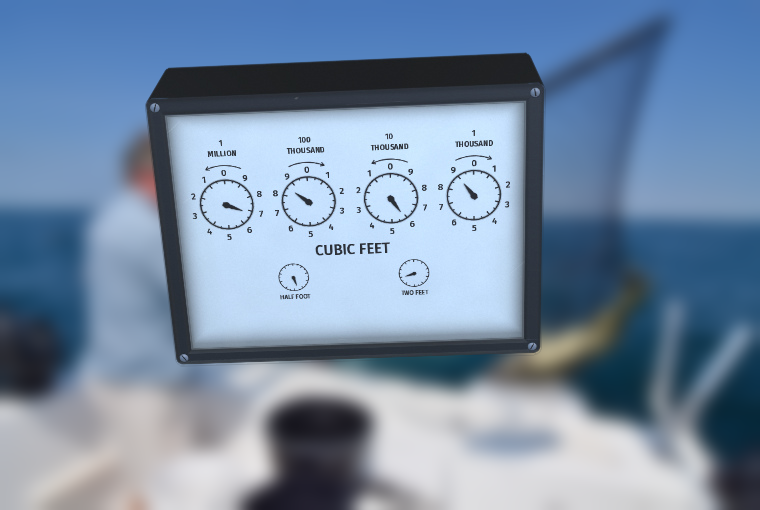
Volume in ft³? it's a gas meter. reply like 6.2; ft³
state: 685900; ft³
